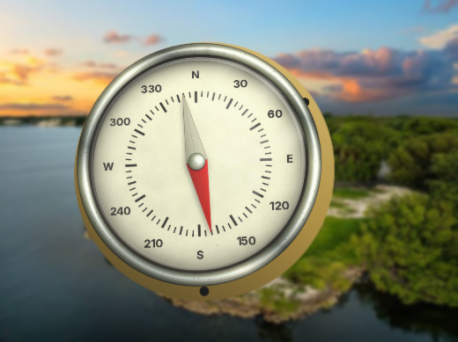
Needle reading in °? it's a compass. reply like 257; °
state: 170; °
